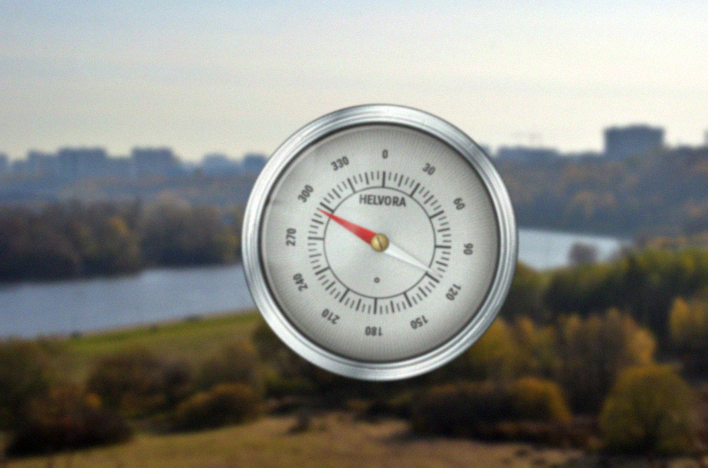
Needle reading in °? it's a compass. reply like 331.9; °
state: 295; °
